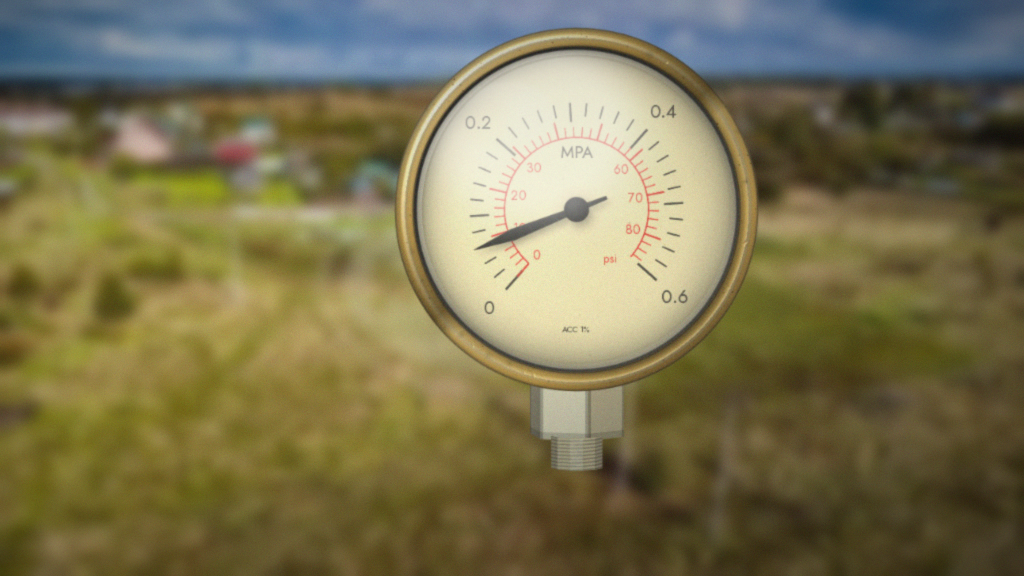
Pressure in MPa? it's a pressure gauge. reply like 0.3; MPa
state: 0.06; MPa
